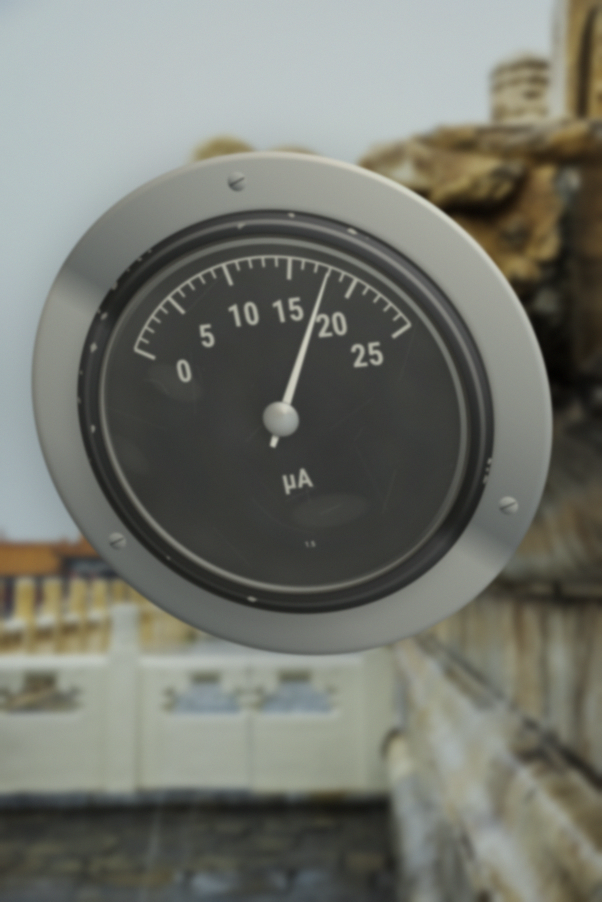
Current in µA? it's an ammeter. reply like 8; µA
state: 18; µA
